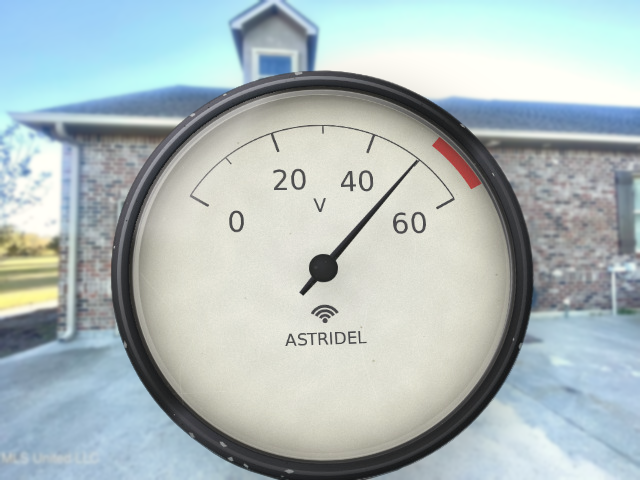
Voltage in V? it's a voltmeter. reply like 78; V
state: 50; V
